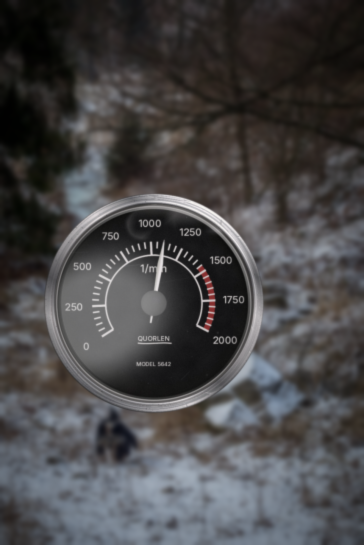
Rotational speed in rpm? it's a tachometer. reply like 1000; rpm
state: 1100; rpm
